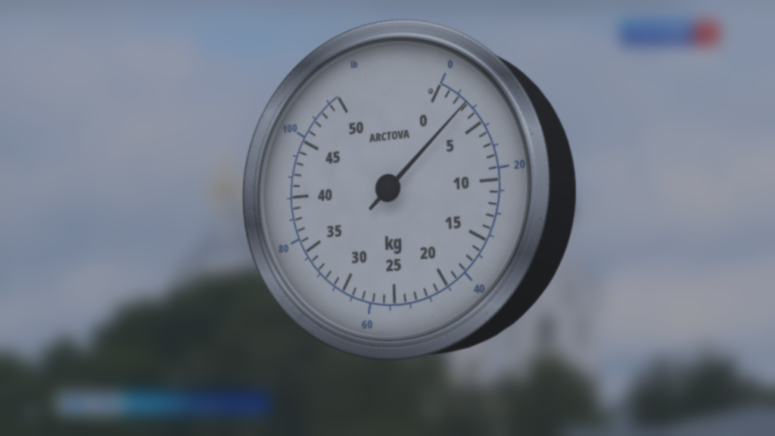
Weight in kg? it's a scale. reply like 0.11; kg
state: 3; kg
